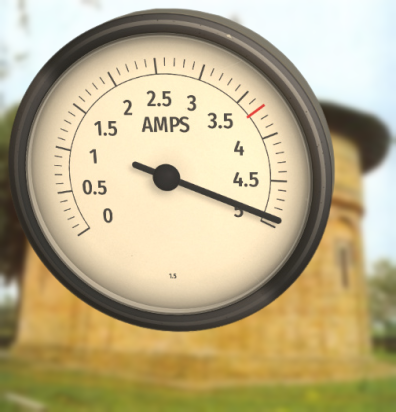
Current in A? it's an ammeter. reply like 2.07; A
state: 4.9; A
